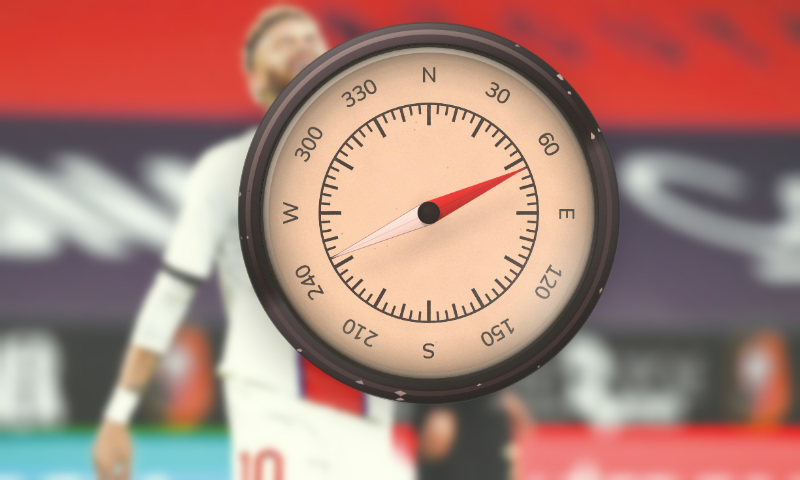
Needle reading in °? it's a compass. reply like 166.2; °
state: 65; °
